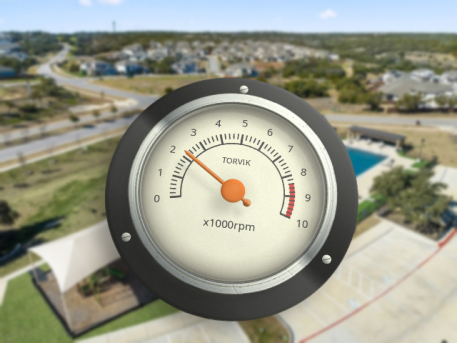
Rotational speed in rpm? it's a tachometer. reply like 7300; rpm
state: 2200; rpm
